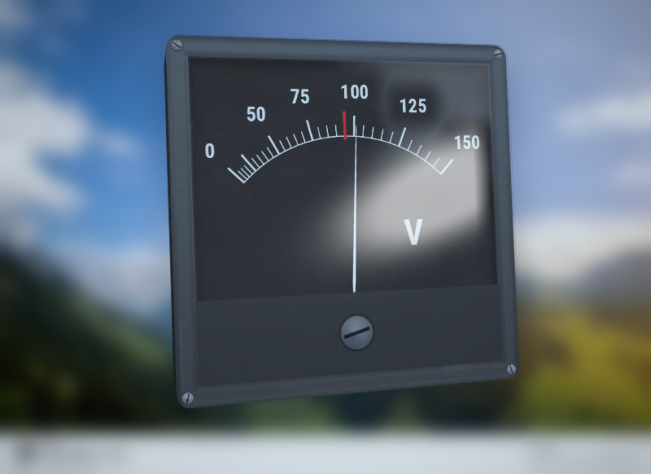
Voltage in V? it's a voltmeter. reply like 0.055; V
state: 100; V
